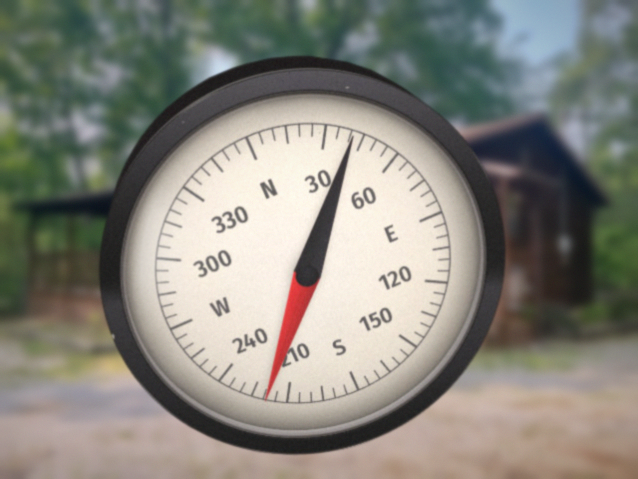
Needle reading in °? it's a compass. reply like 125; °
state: 220; °
